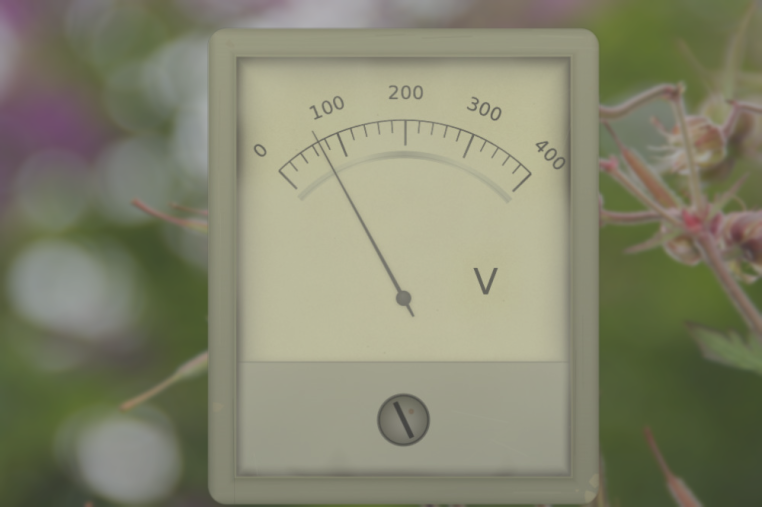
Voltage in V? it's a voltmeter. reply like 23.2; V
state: 70; V
